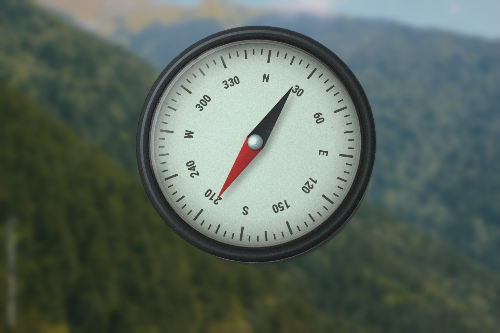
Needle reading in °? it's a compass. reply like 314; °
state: 205; °
